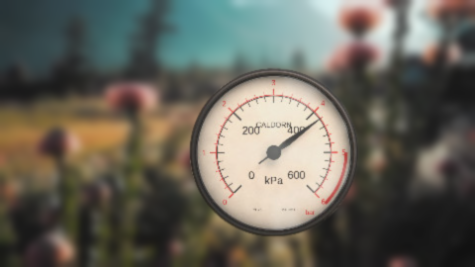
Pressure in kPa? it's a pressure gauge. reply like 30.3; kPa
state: 420; kPa
